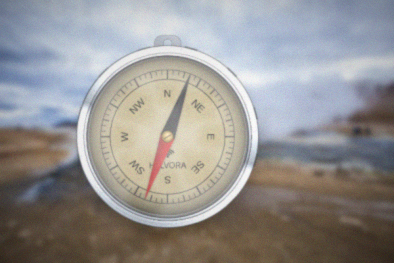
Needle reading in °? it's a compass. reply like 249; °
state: 200; °
